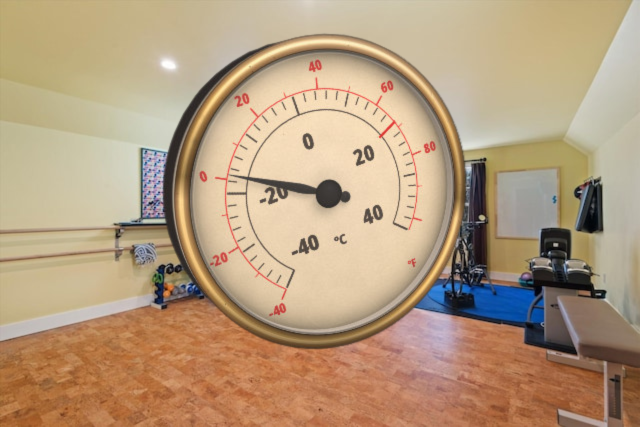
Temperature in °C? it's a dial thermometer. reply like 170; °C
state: -17; °C
